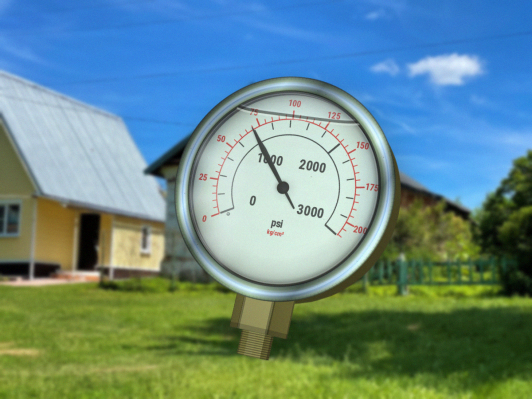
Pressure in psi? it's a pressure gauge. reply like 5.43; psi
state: 1000; psi
